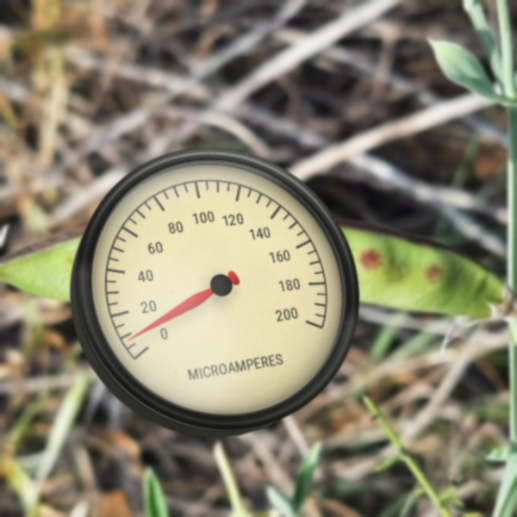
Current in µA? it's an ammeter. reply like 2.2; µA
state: 7.5; µA
